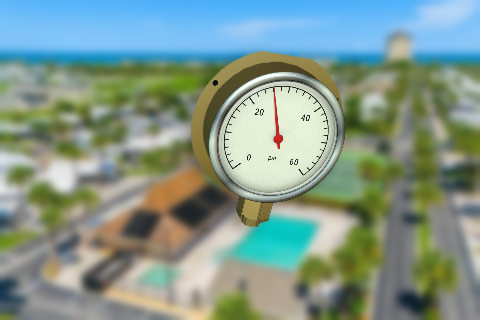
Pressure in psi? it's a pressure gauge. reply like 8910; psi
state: 26; psi
